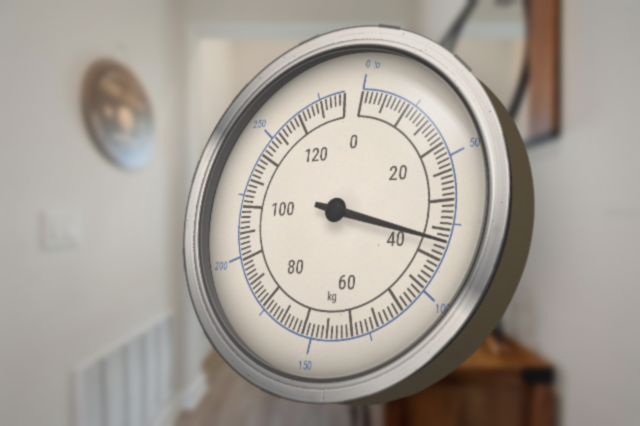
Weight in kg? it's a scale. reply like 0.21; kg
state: 37; kg
